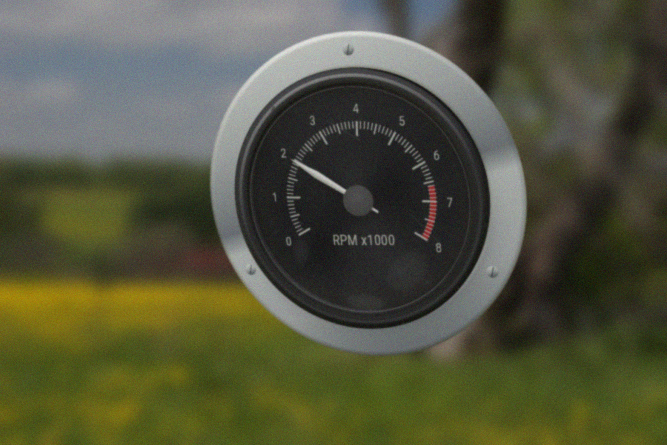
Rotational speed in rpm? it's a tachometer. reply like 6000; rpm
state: 2000; rpm
